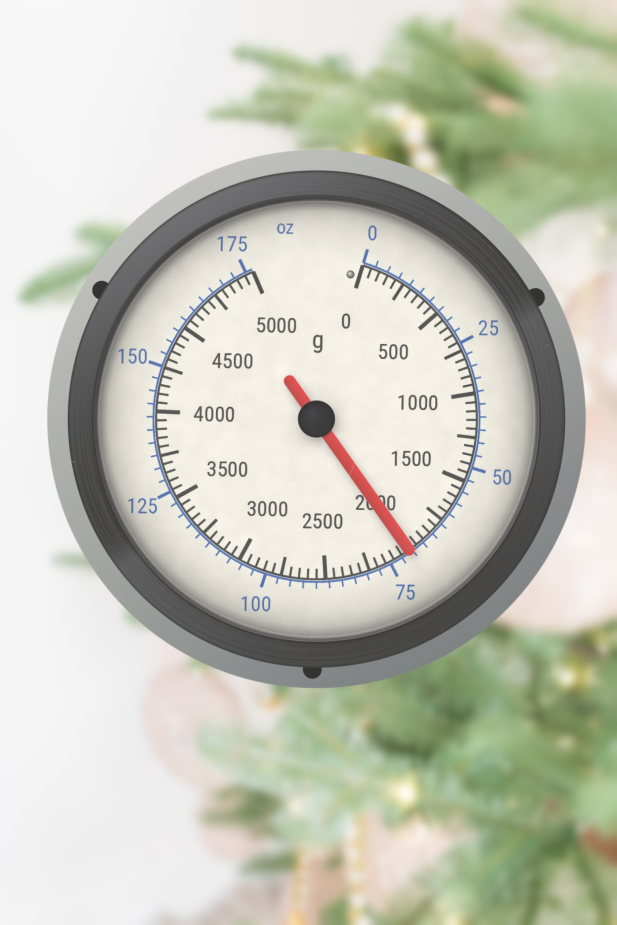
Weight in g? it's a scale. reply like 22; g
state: 2000; g
